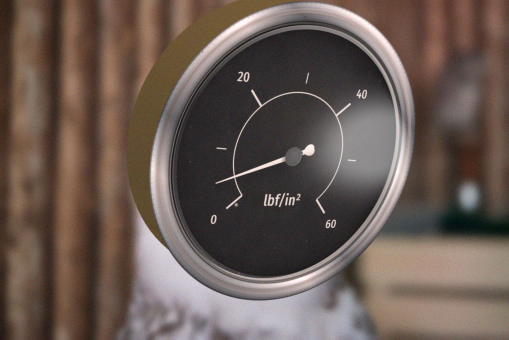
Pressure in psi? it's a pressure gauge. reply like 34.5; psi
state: 5; psi
